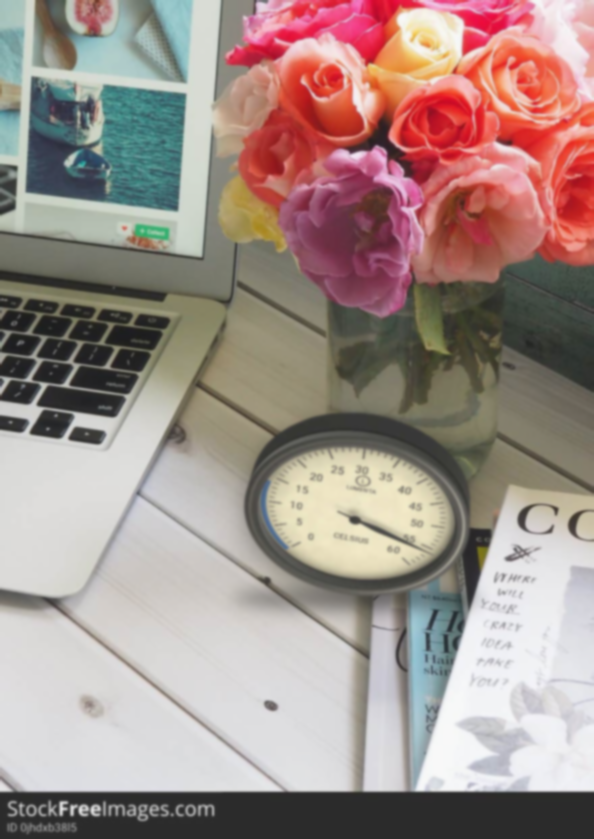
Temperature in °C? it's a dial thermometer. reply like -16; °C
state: 55; °C
